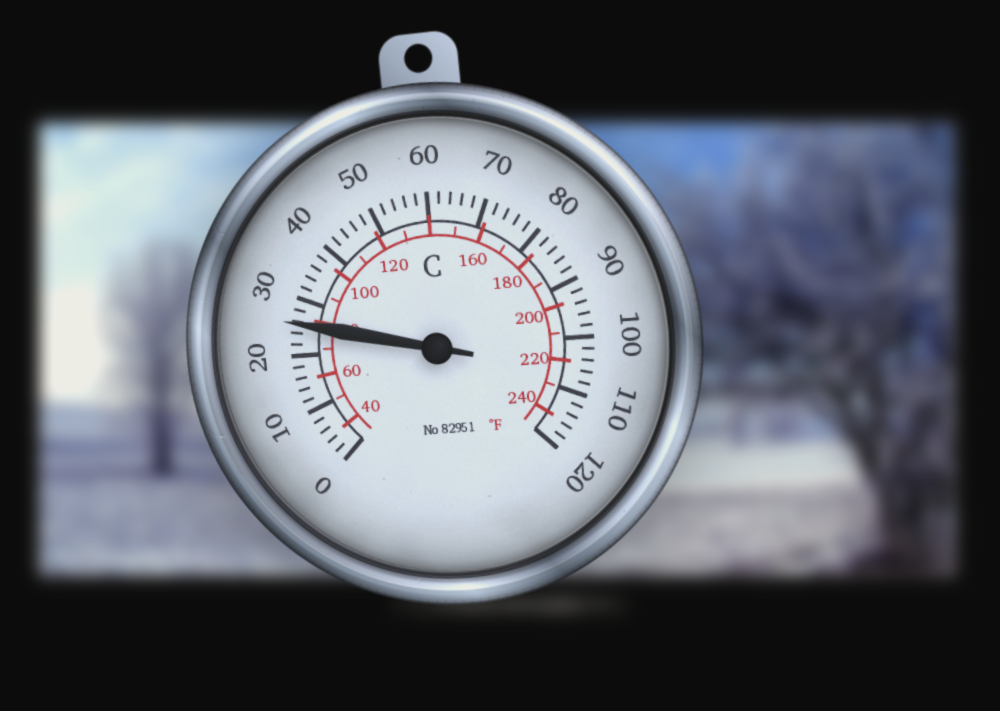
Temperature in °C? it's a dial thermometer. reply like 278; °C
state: 26; °C
